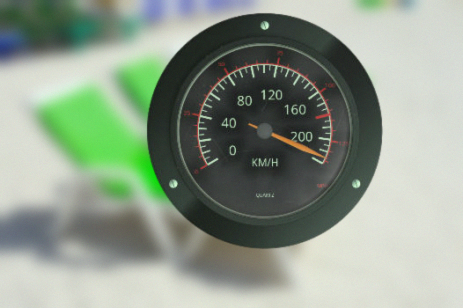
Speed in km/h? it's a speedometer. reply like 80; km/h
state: 215; km/h
